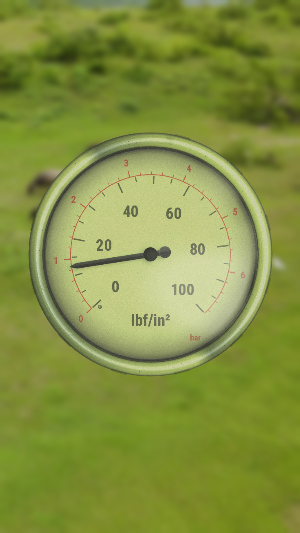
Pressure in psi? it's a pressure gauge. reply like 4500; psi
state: 12.5; psi
